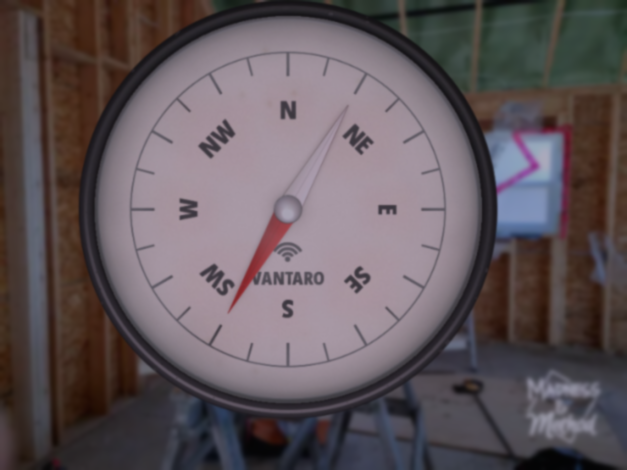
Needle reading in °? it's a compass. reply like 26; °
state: 210; °
